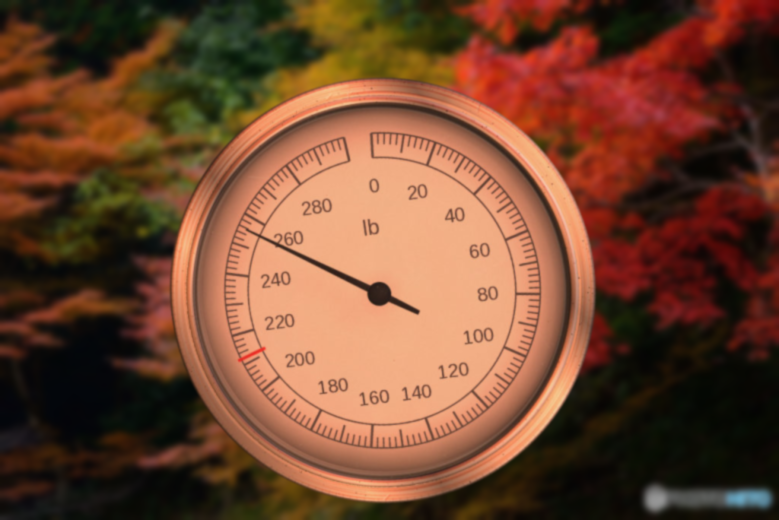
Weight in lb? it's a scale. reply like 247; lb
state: 256; lb
